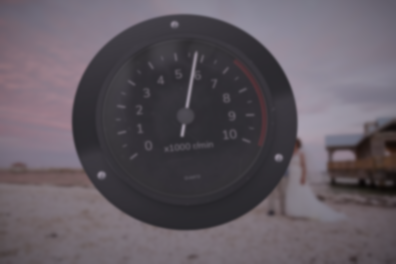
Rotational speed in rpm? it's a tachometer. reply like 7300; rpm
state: 5750; rpm
